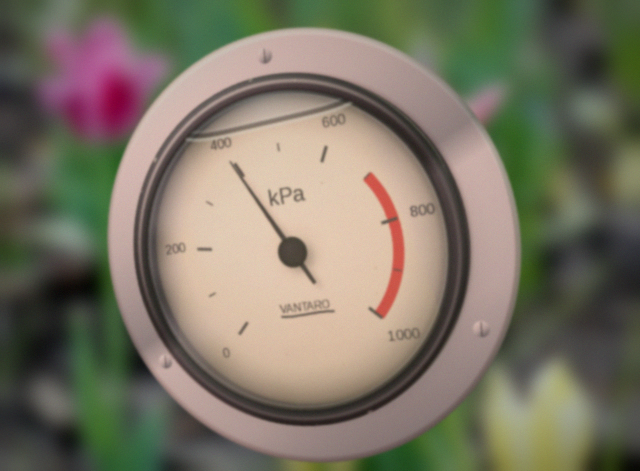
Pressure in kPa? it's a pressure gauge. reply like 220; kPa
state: 400; kPa
